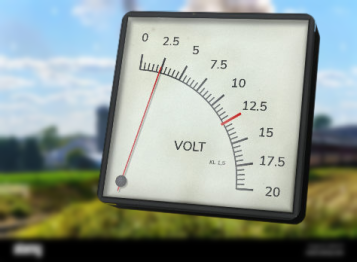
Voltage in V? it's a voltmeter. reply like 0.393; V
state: 2.5; V
